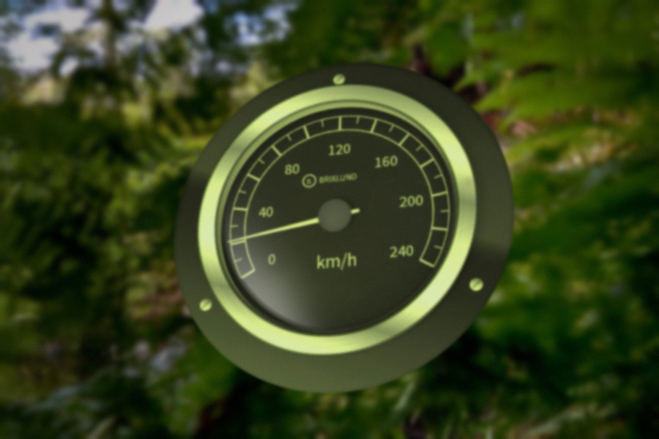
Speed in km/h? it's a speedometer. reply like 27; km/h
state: 20; km/h
